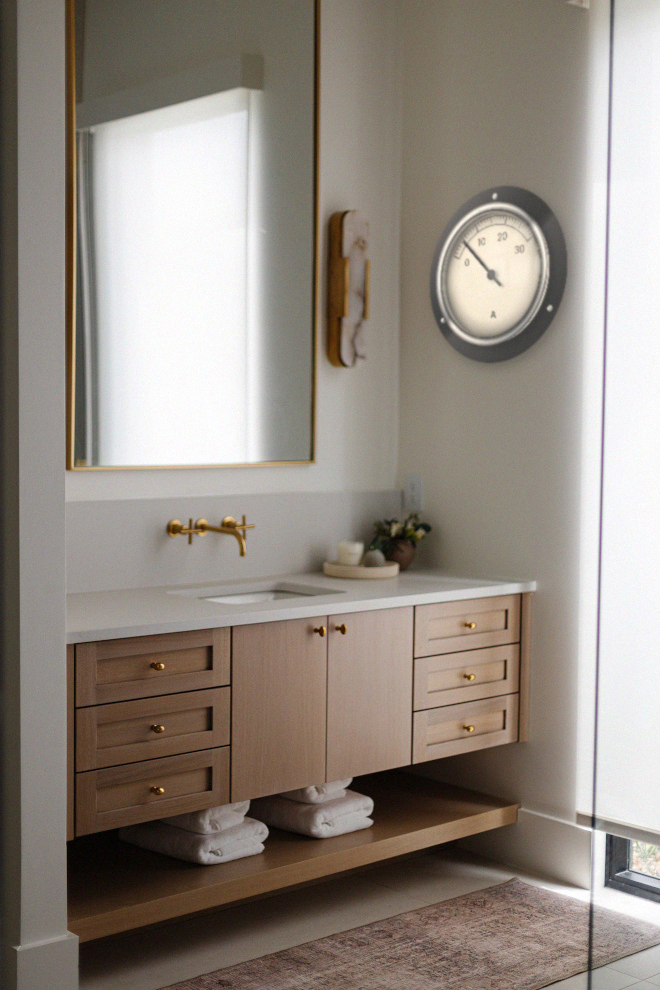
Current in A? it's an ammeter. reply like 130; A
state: 5; A
